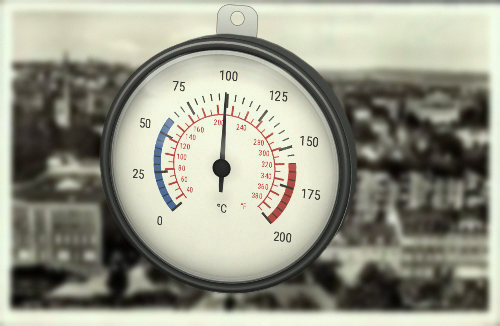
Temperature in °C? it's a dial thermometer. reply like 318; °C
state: 100; °C
